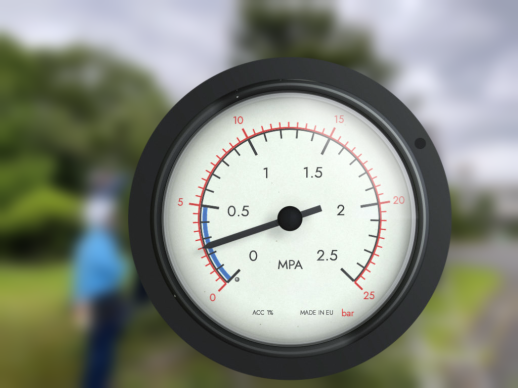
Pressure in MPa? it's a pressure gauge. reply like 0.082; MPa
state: 0.25; MPa
